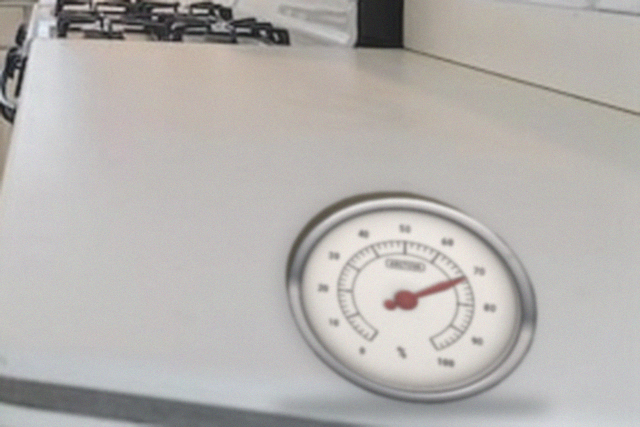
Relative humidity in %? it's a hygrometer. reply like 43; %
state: 70; %
